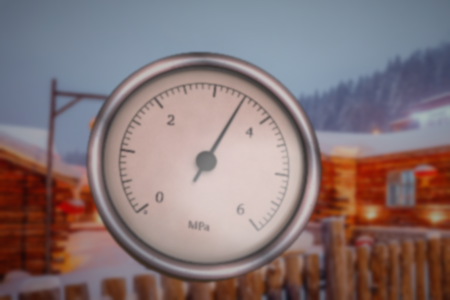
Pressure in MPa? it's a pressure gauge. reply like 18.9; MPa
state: 3.5; MPa
